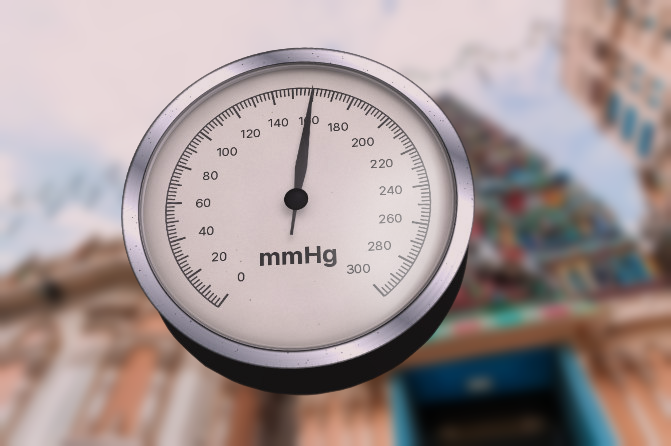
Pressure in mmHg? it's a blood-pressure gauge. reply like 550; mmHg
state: 160; mmHg
